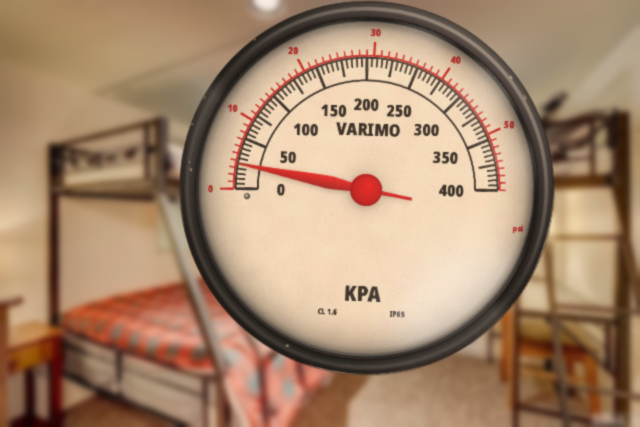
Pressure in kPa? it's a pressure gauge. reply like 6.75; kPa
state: 25; kPa
